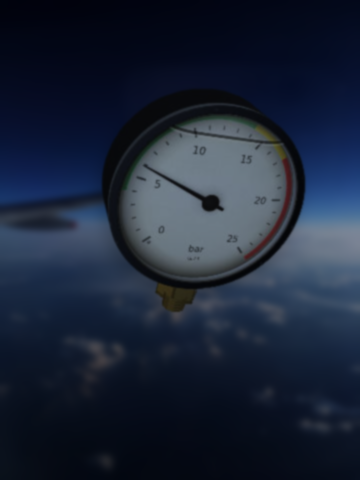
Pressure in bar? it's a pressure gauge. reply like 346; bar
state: 6; bar
